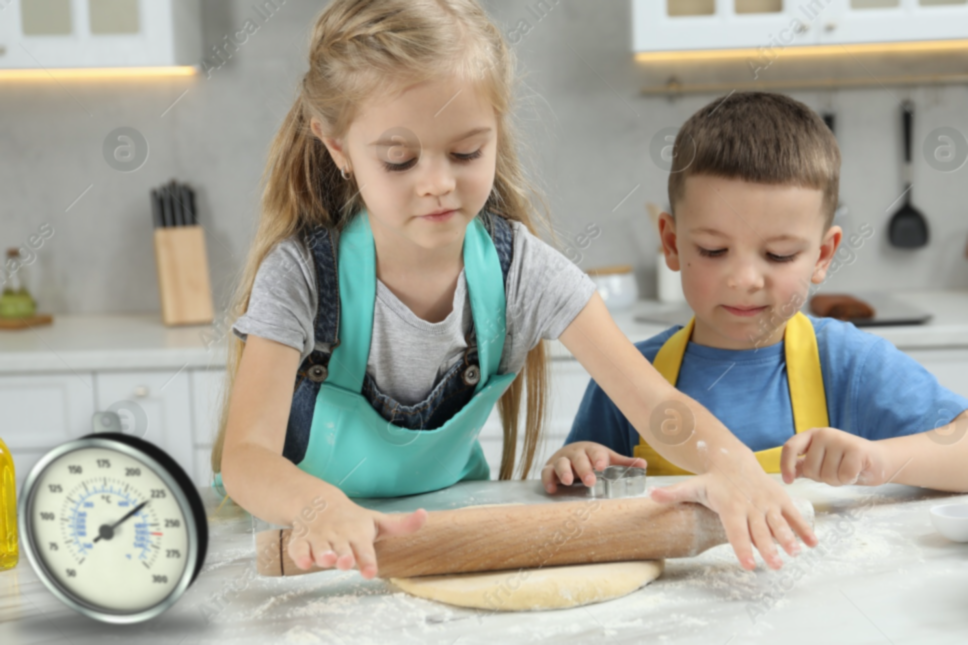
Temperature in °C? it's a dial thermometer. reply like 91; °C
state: 225; °C
